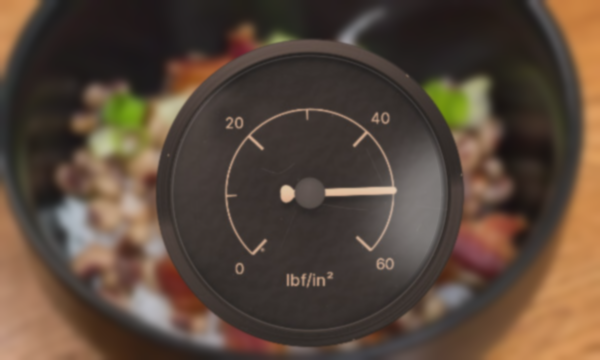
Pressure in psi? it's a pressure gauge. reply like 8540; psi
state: 50; psi
